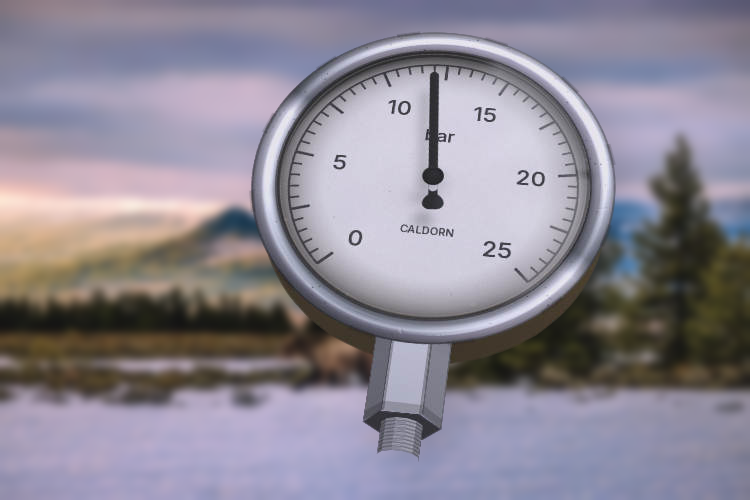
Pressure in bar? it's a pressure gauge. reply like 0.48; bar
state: 12; bar
